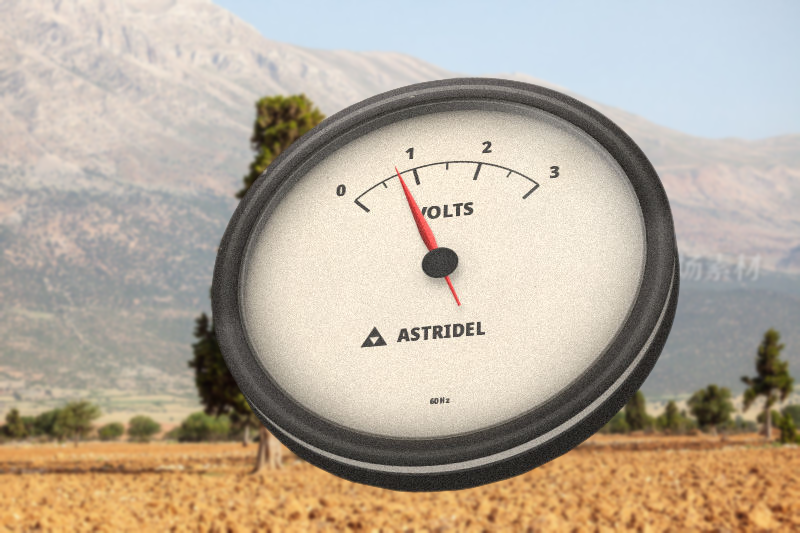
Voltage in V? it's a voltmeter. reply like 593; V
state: 0.75; V
